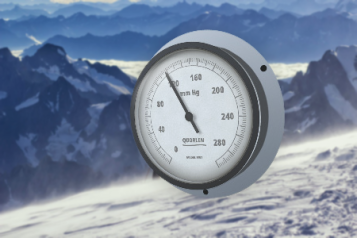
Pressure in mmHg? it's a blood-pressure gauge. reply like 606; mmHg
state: 120; mmHg
